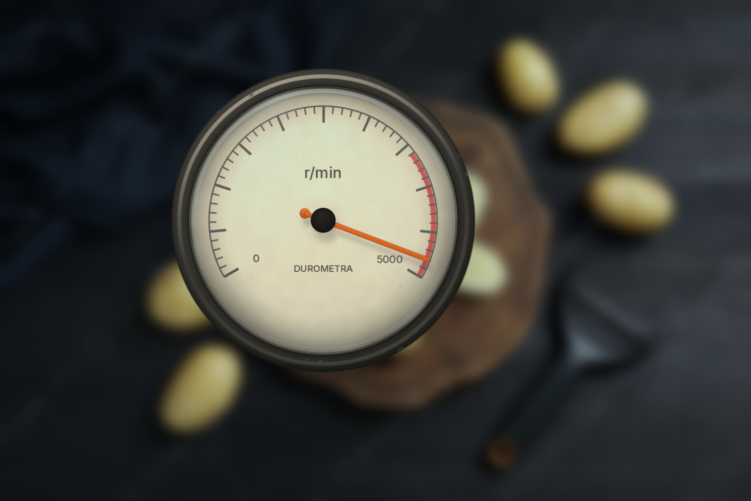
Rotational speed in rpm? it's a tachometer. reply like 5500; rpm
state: 4800; rpm
